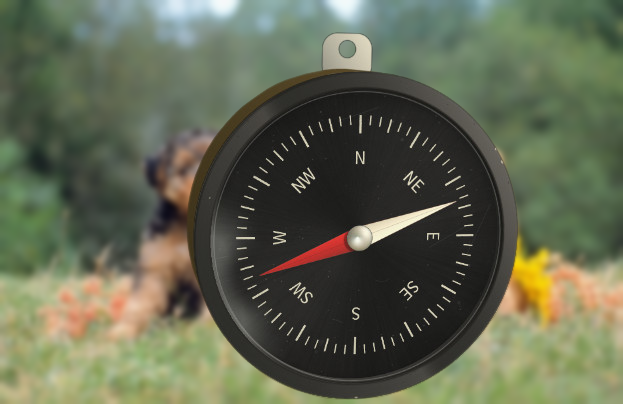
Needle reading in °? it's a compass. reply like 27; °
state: 250; °
